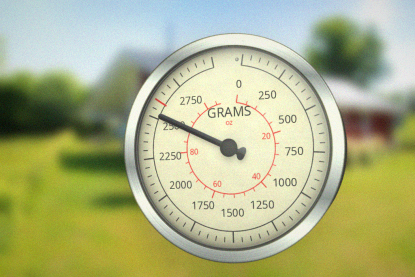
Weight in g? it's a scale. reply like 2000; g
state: 2525; g
